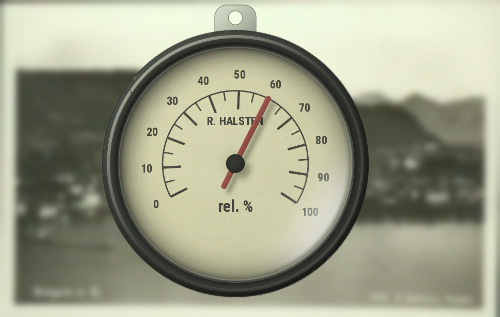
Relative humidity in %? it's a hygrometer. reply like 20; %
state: 60; %
